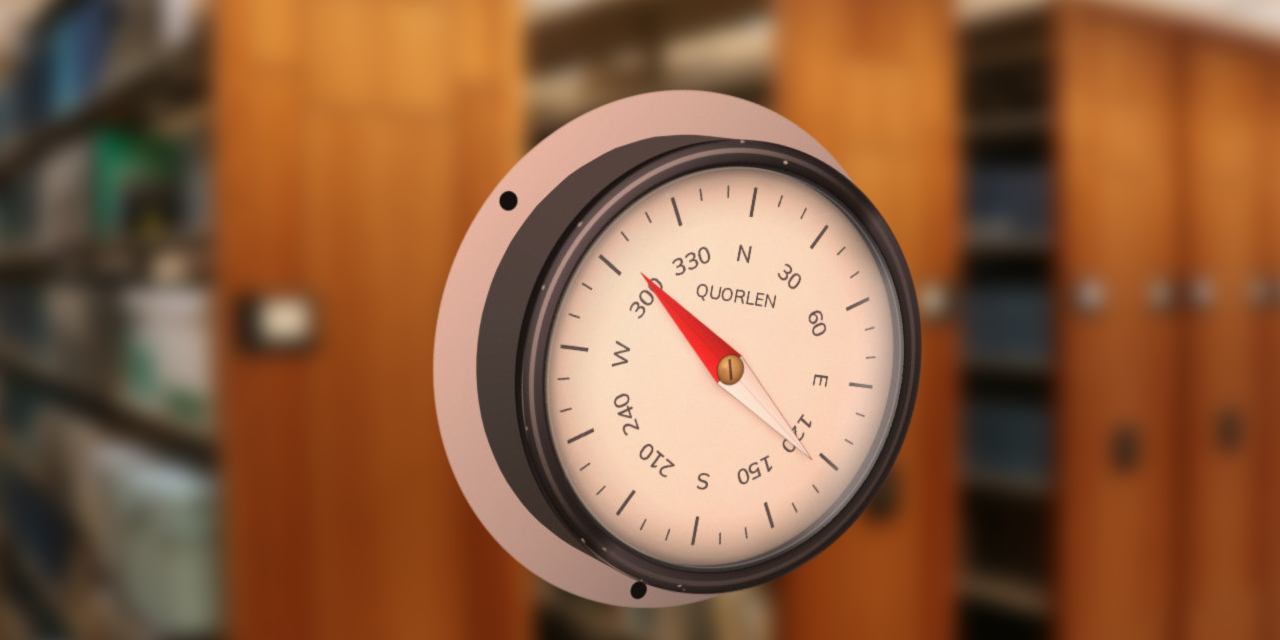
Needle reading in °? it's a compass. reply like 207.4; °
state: 305; °
